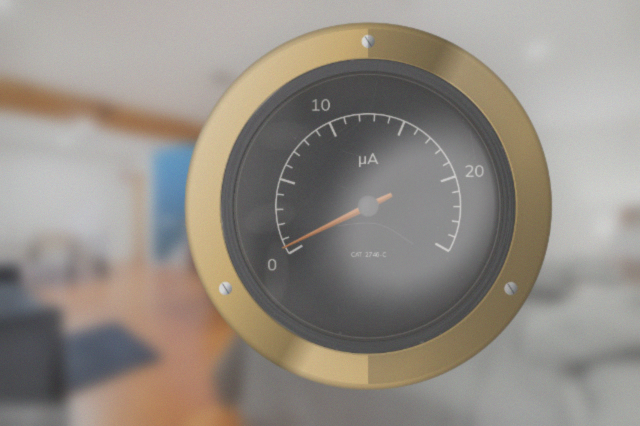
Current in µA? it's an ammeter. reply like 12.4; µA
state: 0.5; µA
